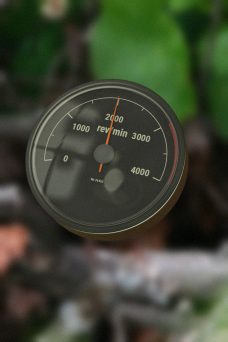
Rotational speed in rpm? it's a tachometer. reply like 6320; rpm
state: 2000; rpm
